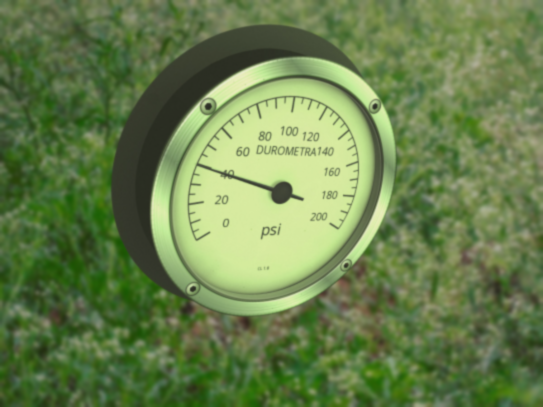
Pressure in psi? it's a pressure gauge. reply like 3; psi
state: 40; psi
